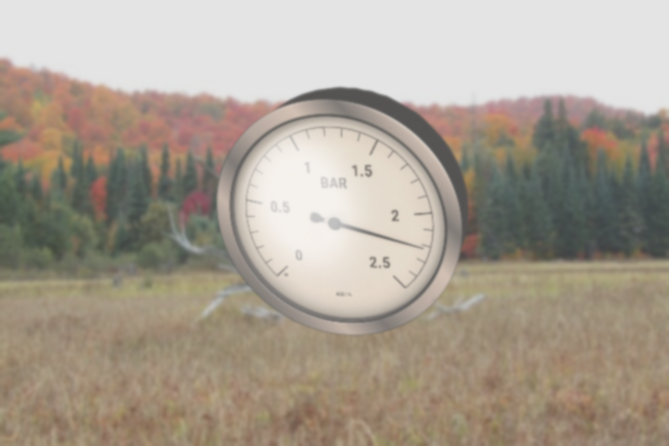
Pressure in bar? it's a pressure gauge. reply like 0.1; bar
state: 2.2; bar
